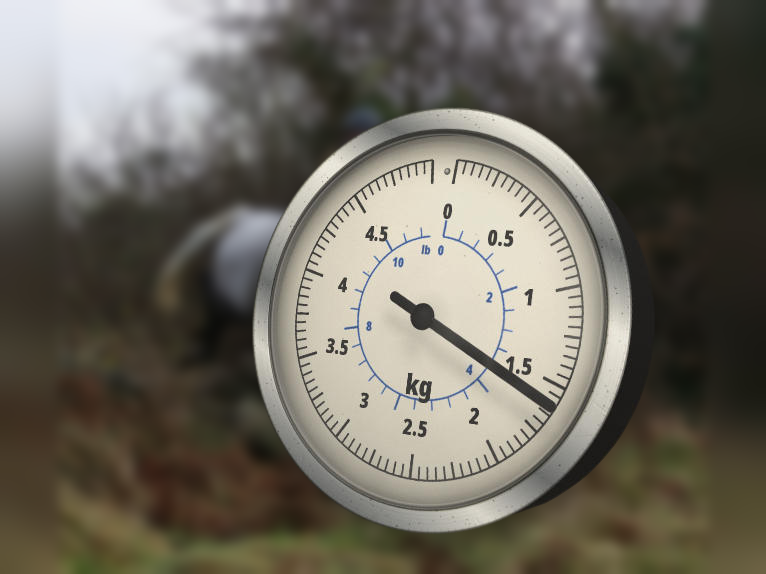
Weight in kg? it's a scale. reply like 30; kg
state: 1.6; kg
